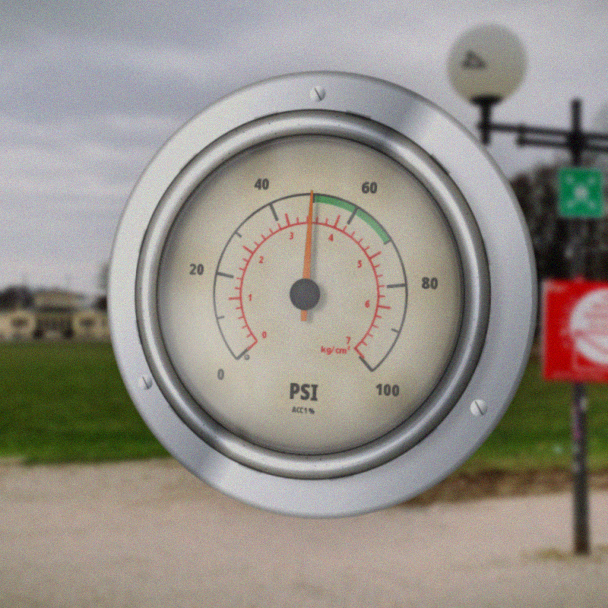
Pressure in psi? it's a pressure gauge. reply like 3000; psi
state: 50; psi
